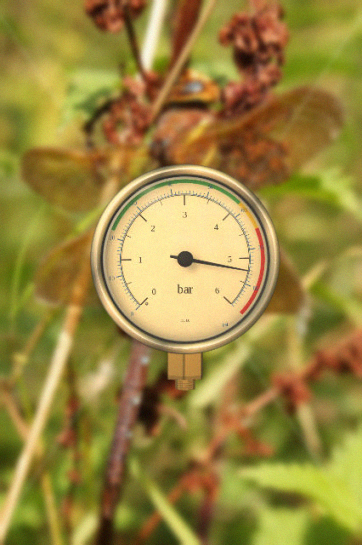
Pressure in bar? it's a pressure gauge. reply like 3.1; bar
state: 5.25; bar
